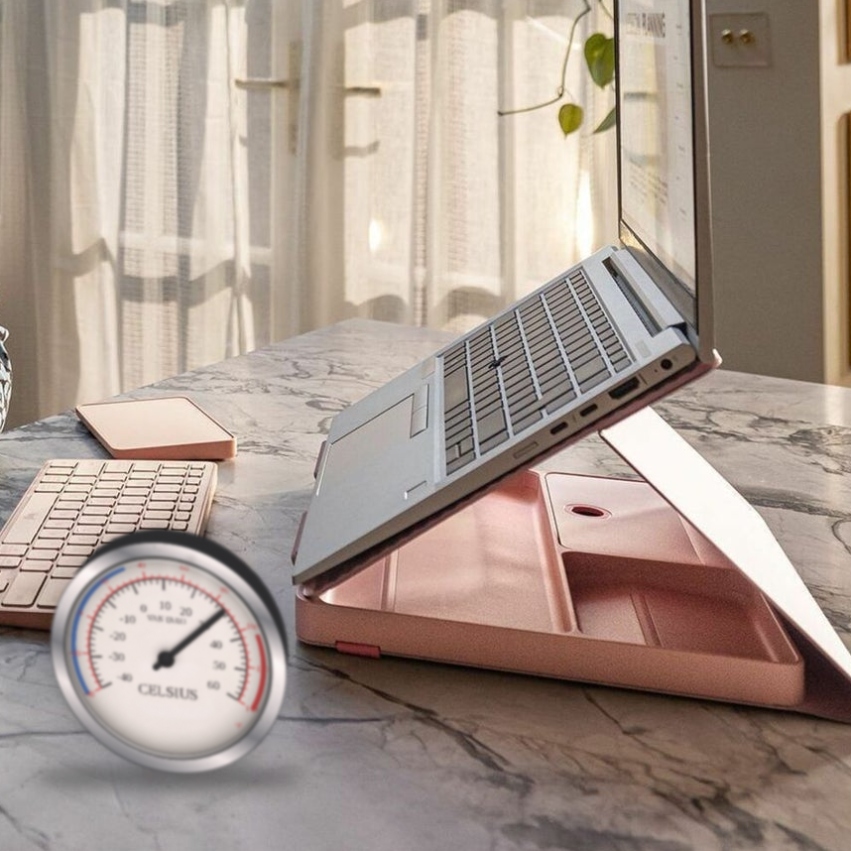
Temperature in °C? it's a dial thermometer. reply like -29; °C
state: 30; °C
